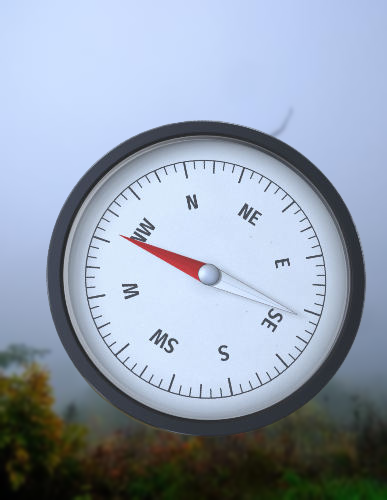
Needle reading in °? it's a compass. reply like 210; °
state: 305; °
